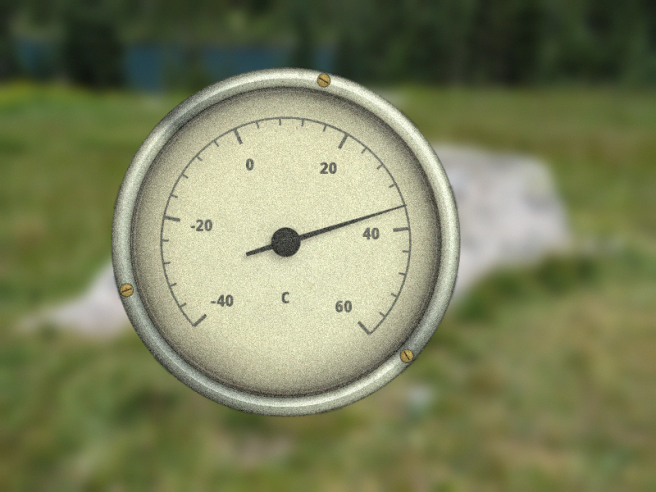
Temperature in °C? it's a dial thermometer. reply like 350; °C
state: 36; °C
